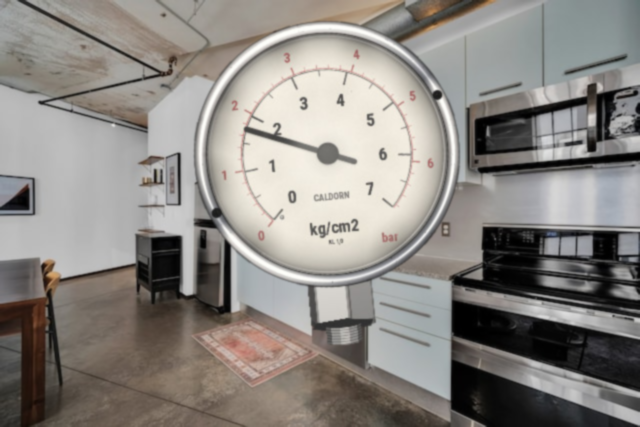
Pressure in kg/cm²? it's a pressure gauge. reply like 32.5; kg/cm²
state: 1.75; kg/cm²
